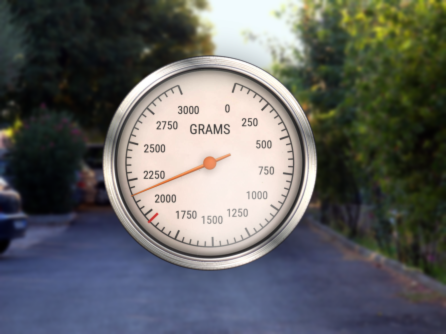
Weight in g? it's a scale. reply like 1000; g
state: 2150; g
